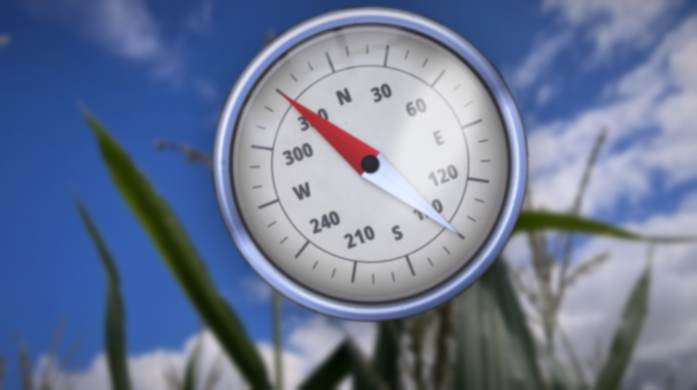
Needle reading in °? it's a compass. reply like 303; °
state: 330; °
